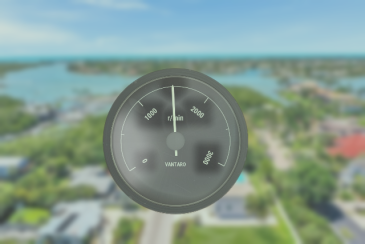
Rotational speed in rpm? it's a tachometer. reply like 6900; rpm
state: 1500; rpm
